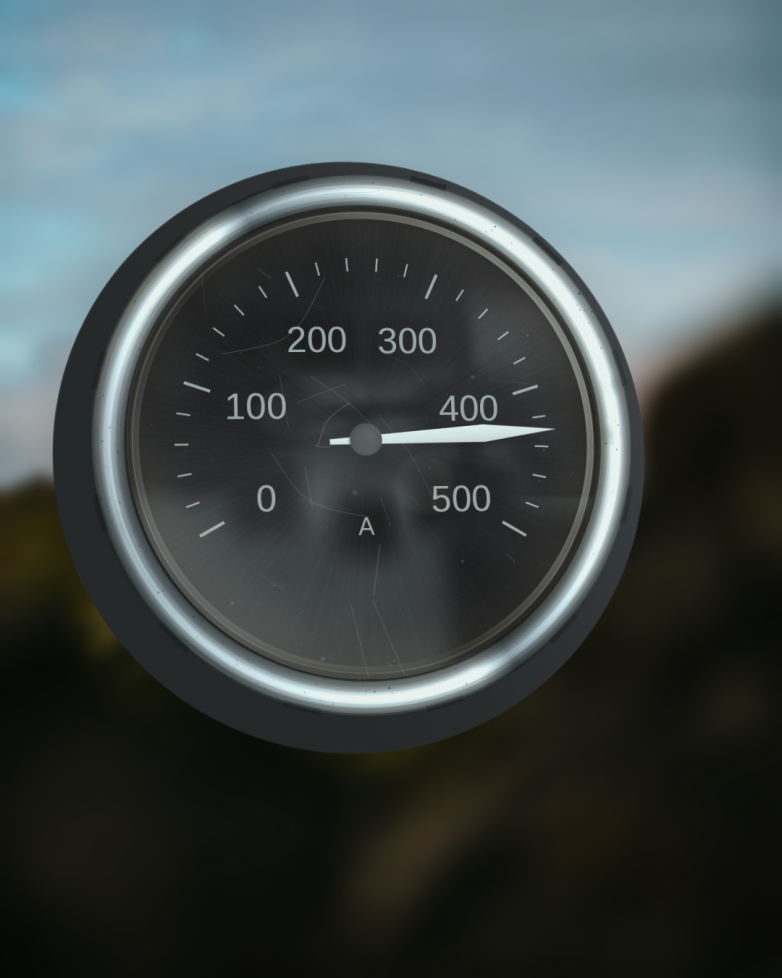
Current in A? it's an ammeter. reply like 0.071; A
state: 430; A
